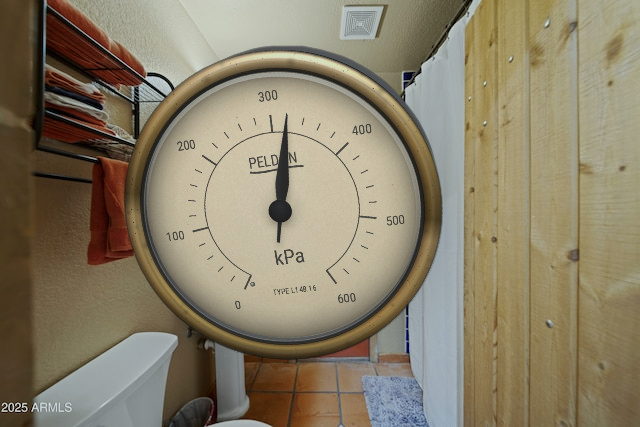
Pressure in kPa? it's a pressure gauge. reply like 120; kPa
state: 320; kPa
